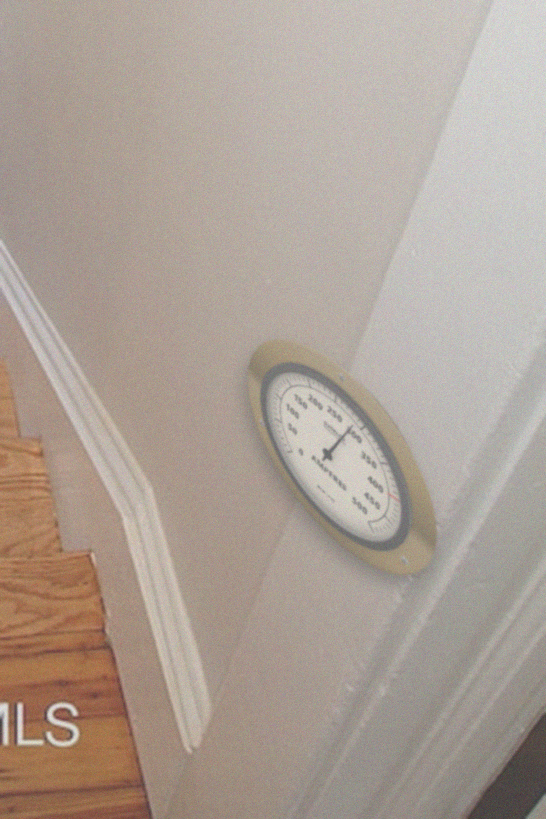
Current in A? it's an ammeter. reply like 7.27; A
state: 290; A
